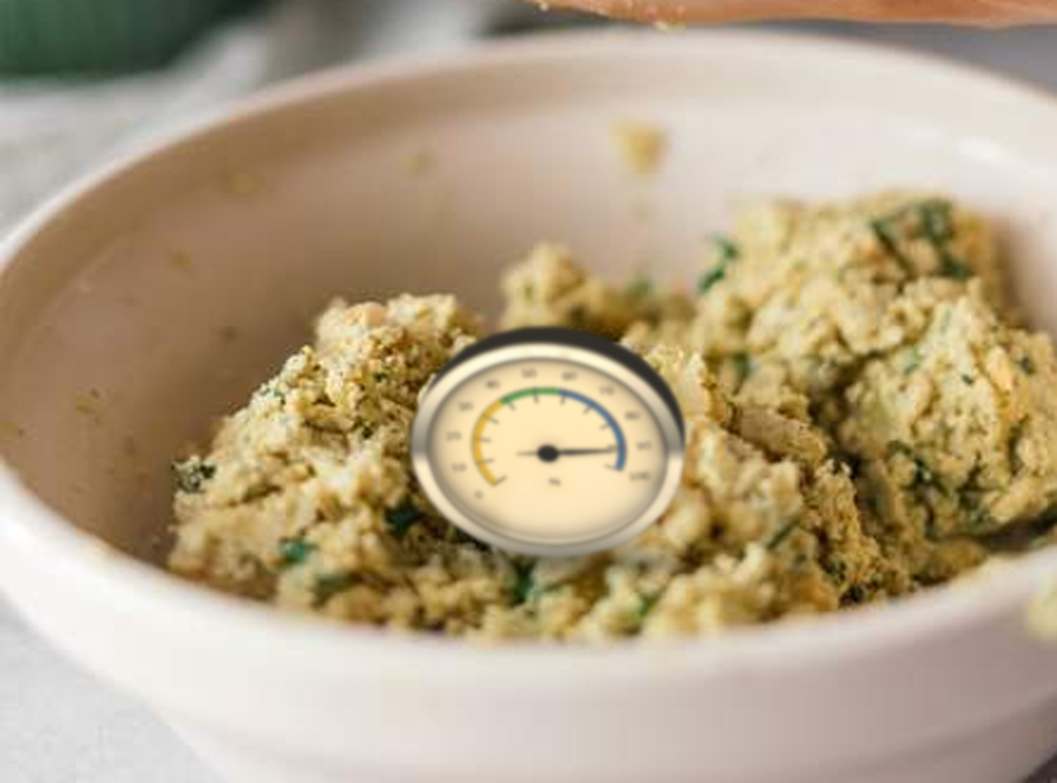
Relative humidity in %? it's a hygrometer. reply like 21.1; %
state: 90; %
